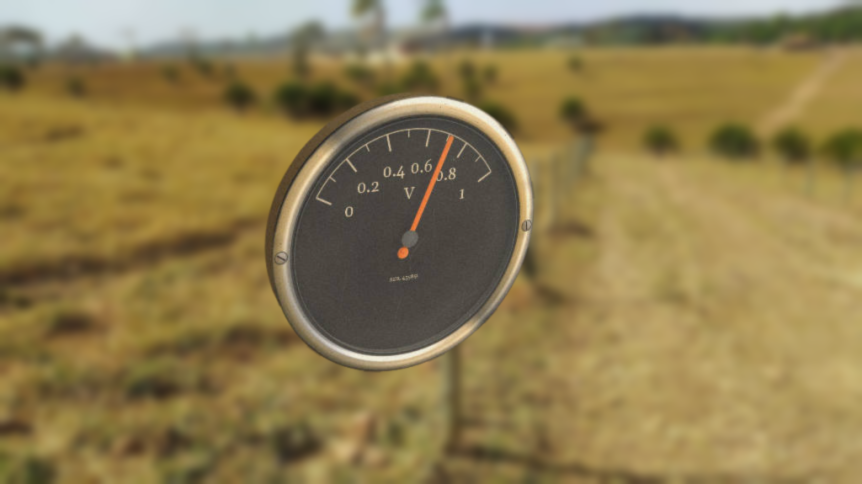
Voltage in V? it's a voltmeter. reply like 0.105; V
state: 0.7; V
